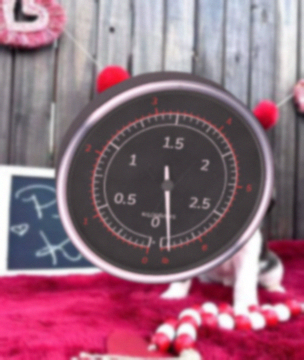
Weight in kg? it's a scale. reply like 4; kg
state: 2.95; kg
